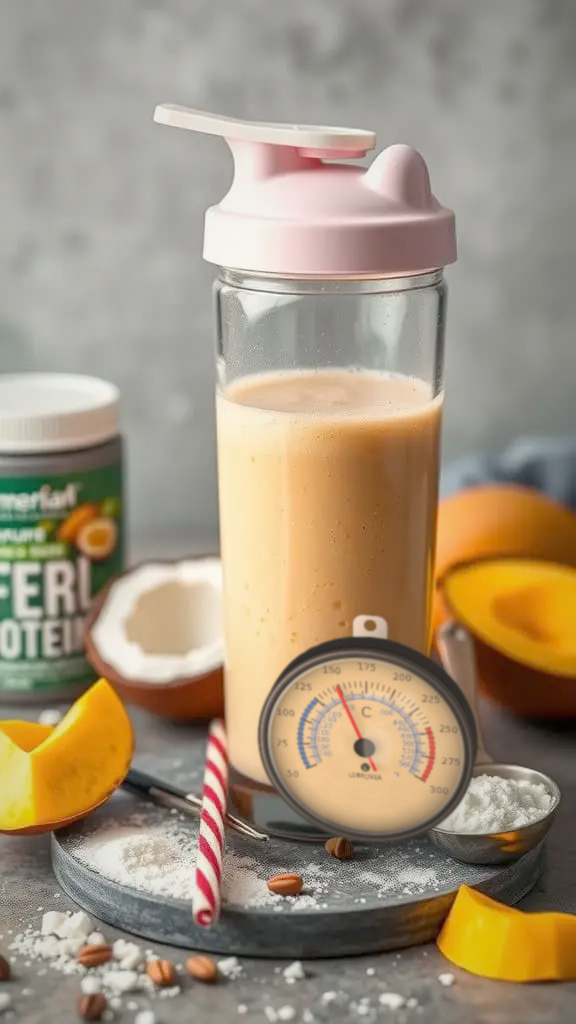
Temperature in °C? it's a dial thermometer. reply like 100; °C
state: 150; °C
